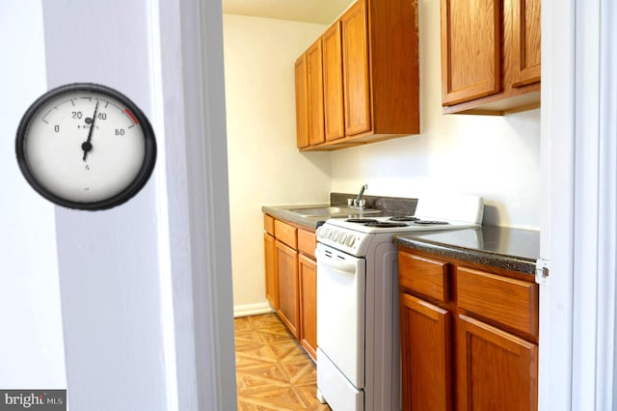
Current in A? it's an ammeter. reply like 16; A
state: 35; A
